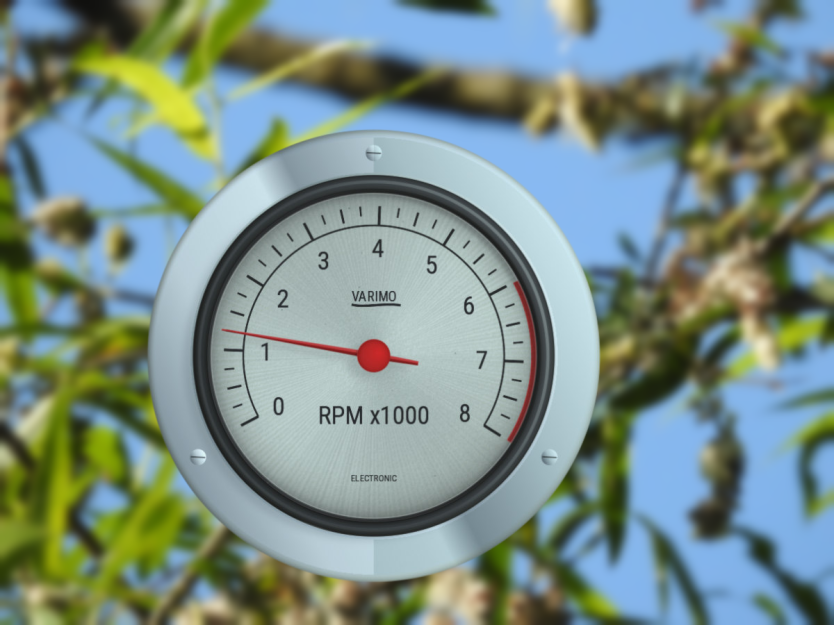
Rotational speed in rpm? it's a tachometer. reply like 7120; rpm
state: 1250; rpm
